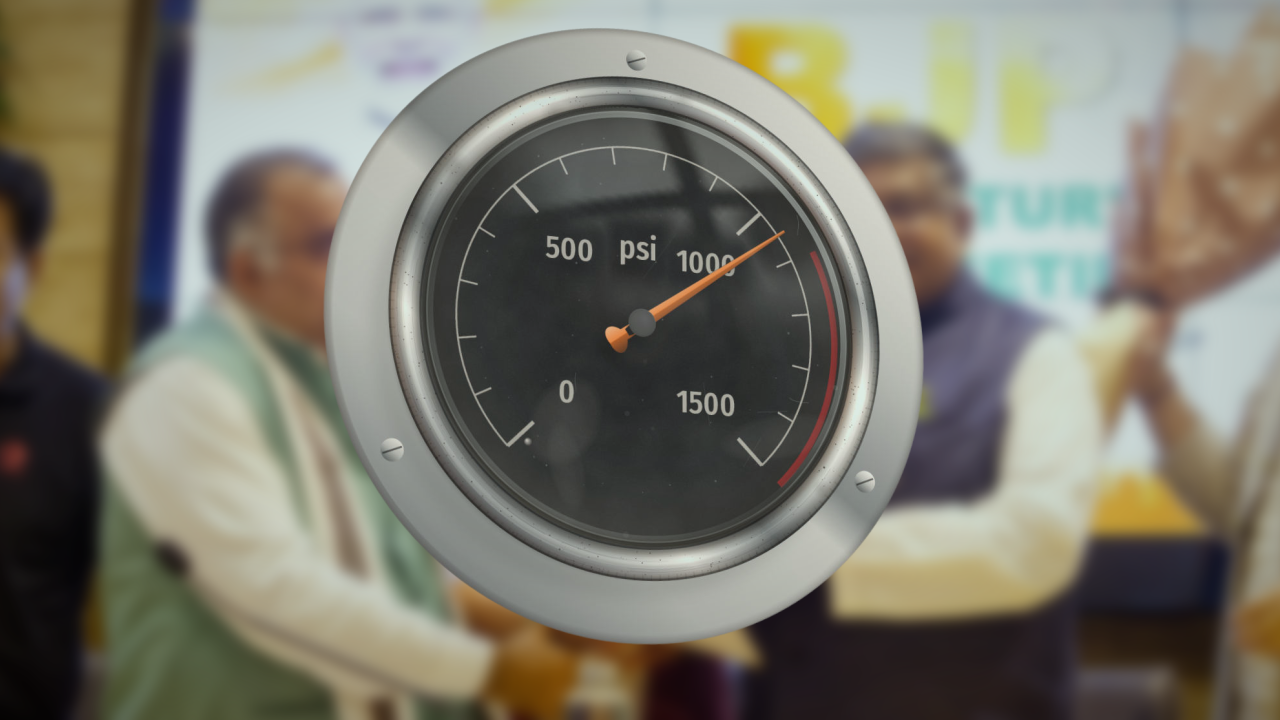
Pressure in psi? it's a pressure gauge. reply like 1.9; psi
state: 1050; psi
